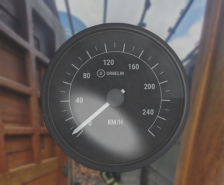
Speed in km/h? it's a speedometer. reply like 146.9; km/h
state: 5; km/h
